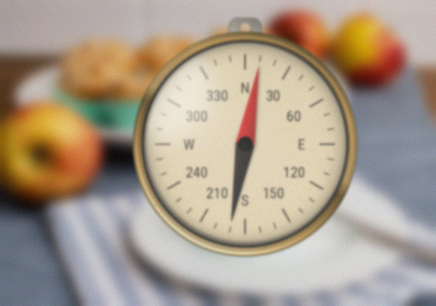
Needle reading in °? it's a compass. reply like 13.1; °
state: 10; °
